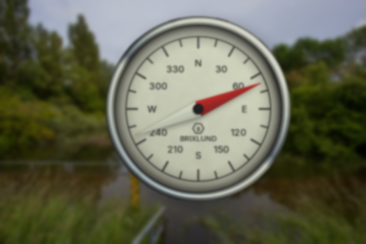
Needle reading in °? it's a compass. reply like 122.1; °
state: 67.5; °
